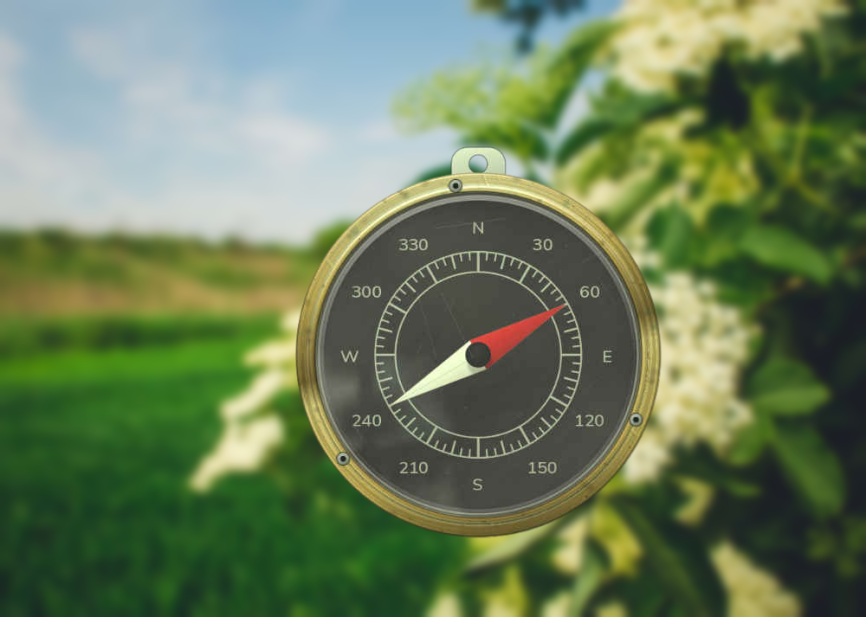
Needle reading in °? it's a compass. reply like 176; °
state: 60; °
